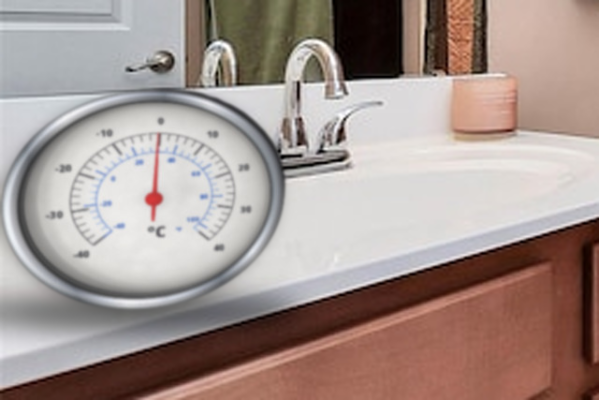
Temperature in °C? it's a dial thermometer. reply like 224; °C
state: 0; °C
